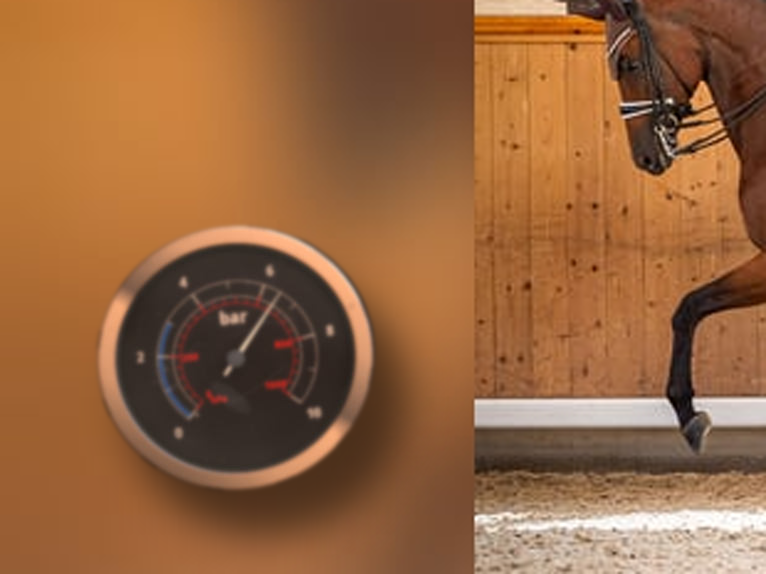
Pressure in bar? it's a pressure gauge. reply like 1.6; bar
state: 6.5; bar
